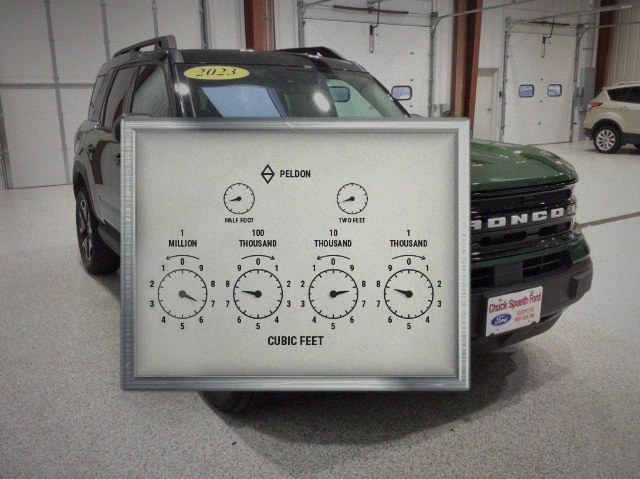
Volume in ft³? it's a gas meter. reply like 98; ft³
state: 677800; ft³
